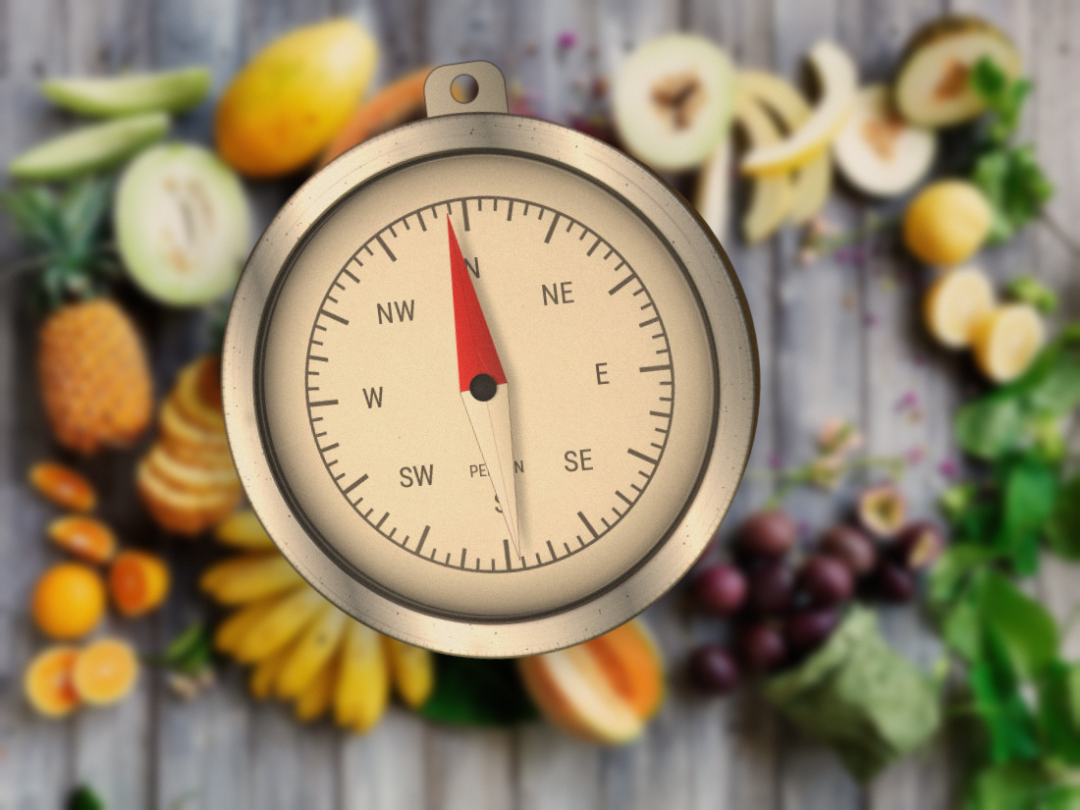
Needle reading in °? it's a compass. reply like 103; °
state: 355; °
